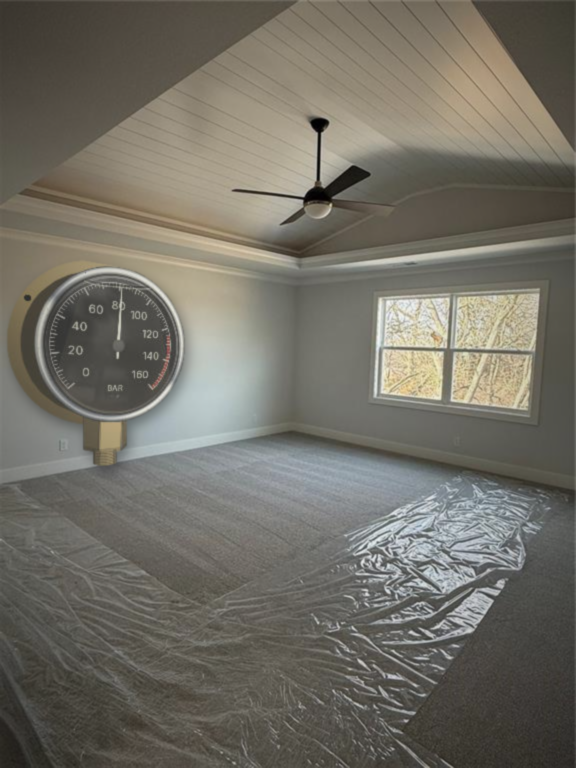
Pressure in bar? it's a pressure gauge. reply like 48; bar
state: 80; bar
